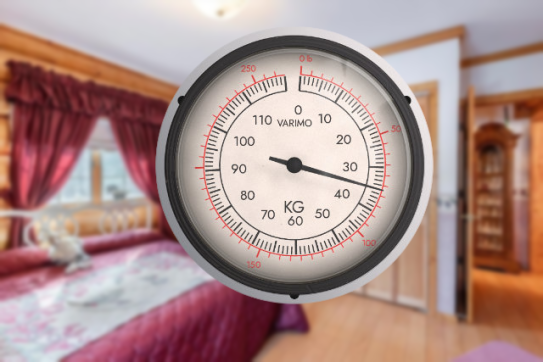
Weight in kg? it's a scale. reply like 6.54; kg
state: 35; kg
